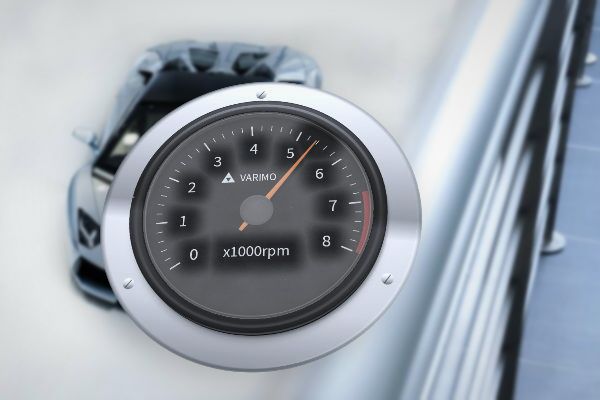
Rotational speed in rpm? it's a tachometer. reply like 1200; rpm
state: 5400; rpm
